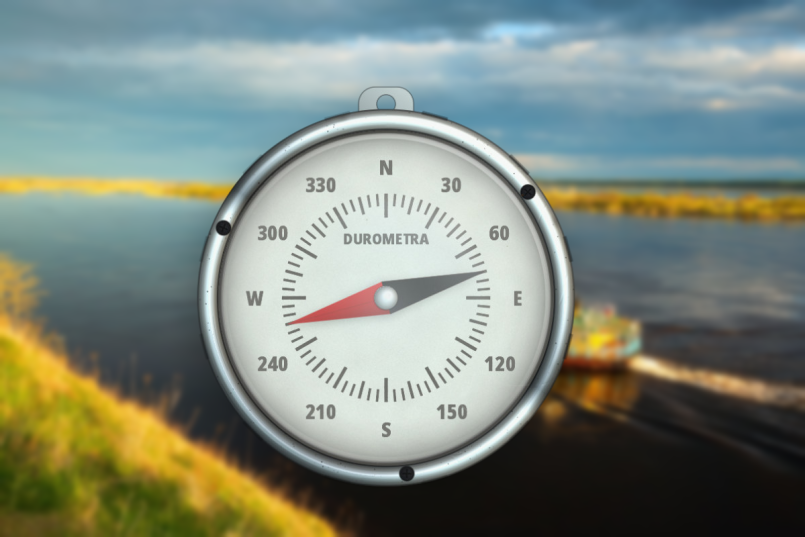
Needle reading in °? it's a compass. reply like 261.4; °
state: 255; °
